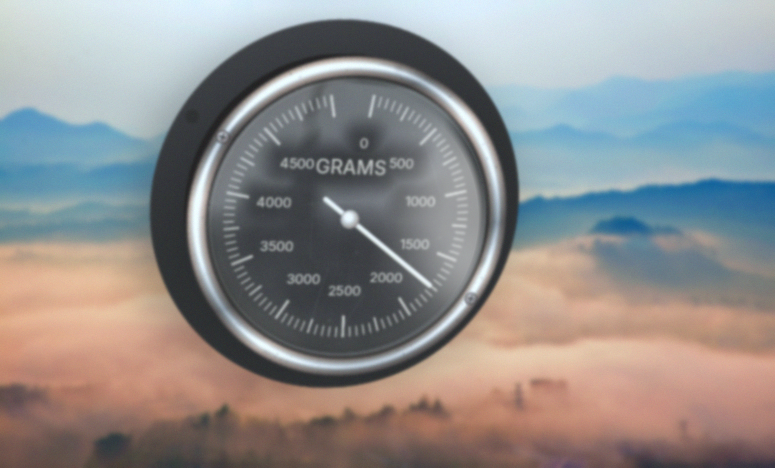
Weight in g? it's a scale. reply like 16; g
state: 1750; g
